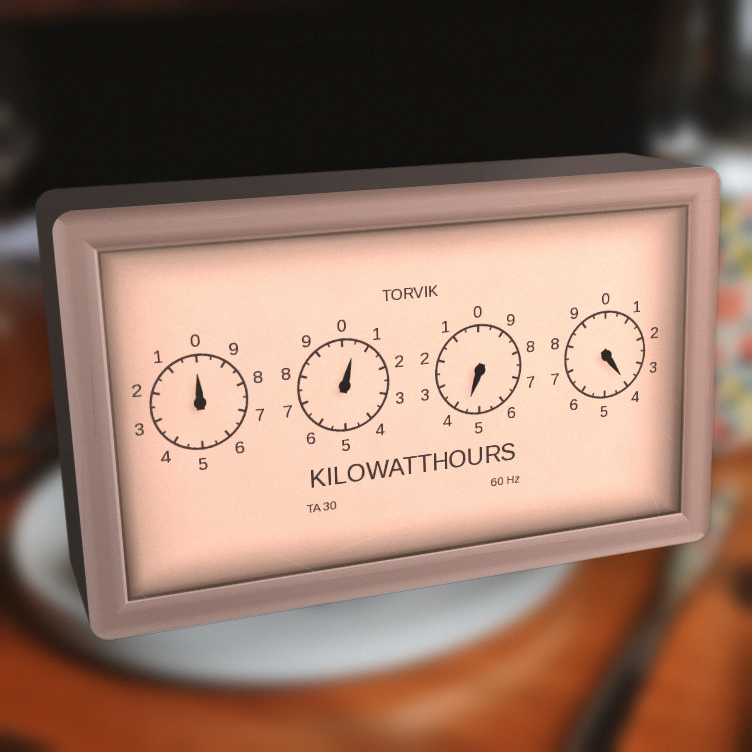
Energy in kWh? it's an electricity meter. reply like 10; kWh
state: 44; kWh
